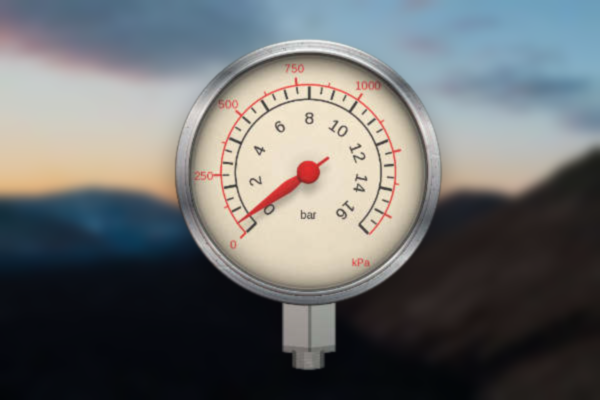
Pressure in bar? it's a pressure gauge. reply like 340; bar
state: 0.5; bar
